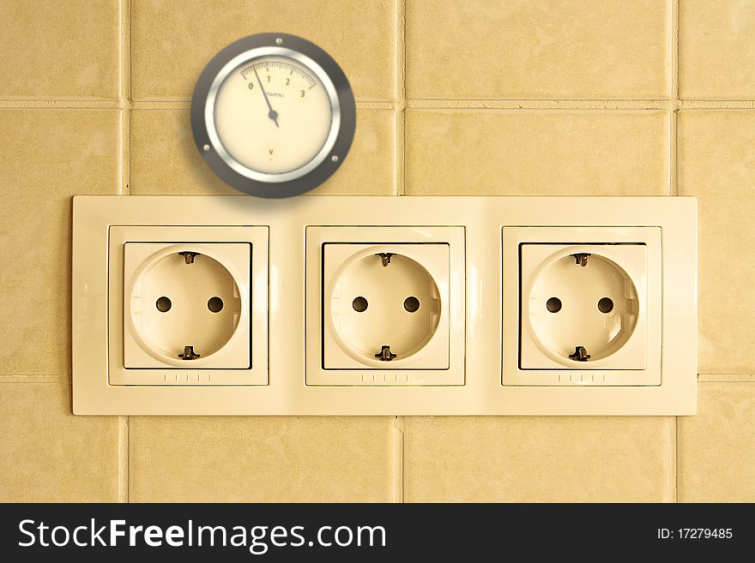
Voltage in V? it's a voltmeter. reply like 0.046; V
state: 0.5; V
